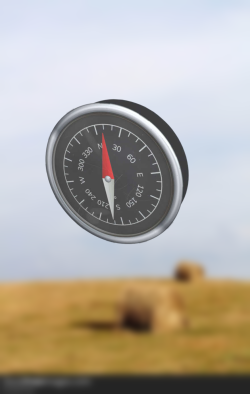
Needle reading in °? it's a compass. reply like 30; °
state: 10; °
